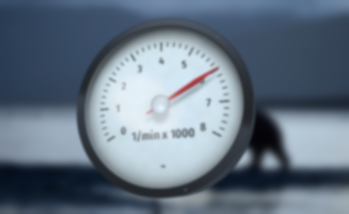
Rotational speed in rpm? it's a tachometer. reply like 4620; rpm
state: 6000; rpm
